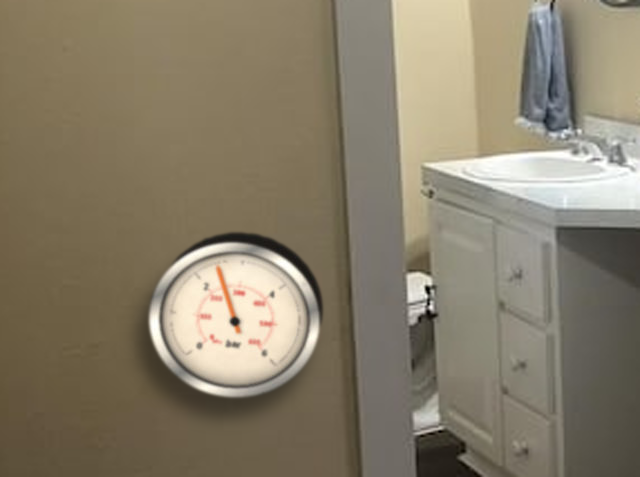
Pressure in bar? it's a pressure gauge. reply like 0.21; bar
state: 2.5; bar
